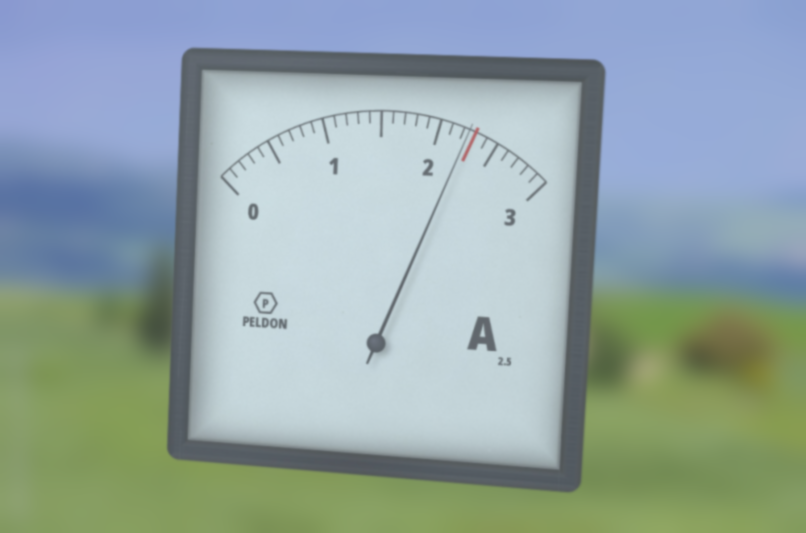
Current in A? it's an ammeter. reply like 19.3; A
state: 2.25; A
